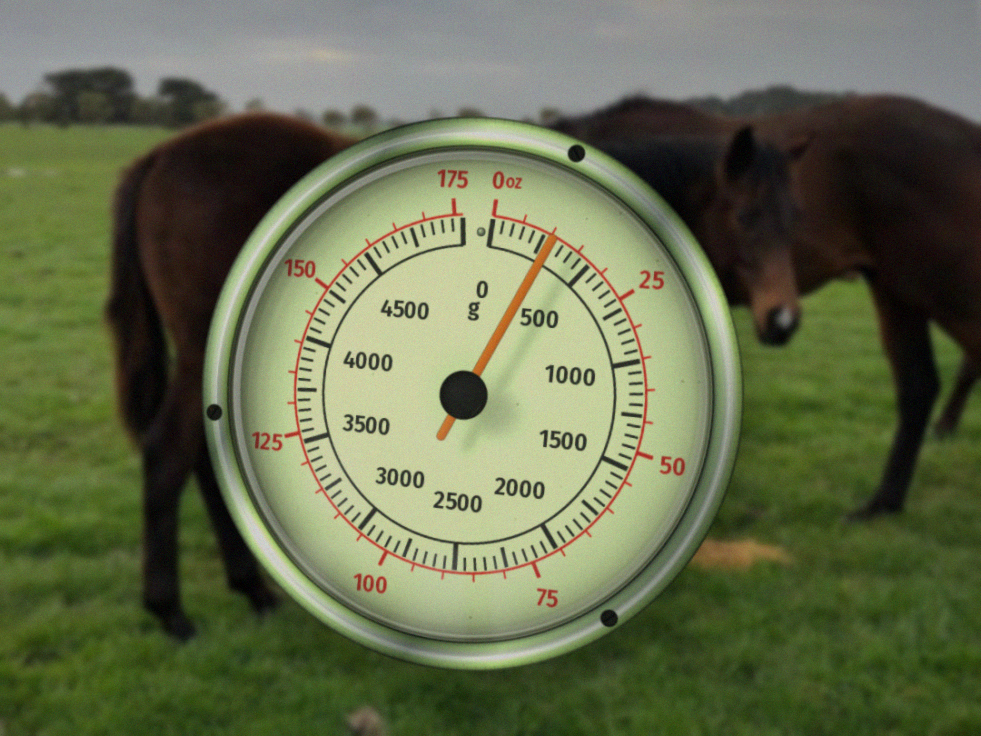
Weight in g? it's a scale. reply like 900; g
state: 300; g
